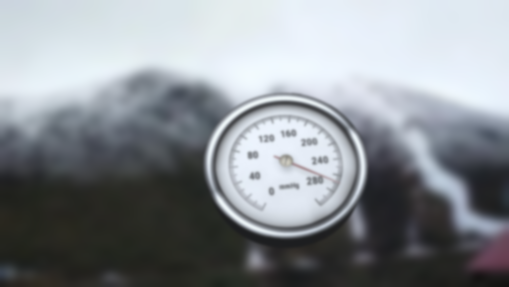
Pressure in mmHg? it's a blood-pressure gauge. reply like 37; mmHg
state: 270; mmHg
